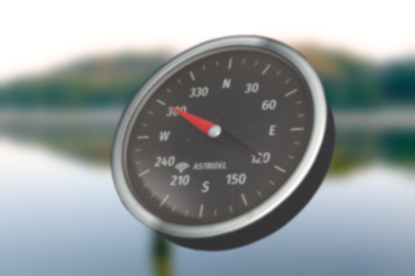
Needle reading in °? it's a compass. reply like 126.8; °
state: 300; °
